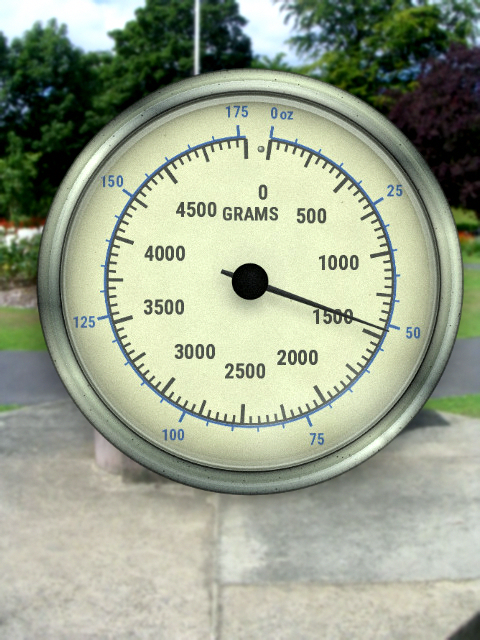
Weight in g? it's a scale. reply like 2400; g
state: 1450; g
